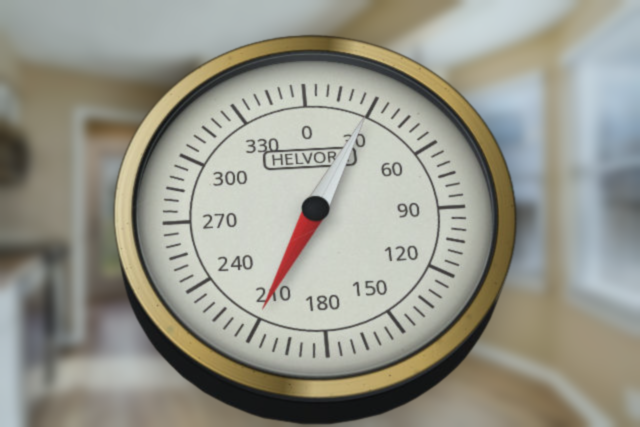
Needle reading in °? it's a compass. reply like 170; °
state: 210; °
